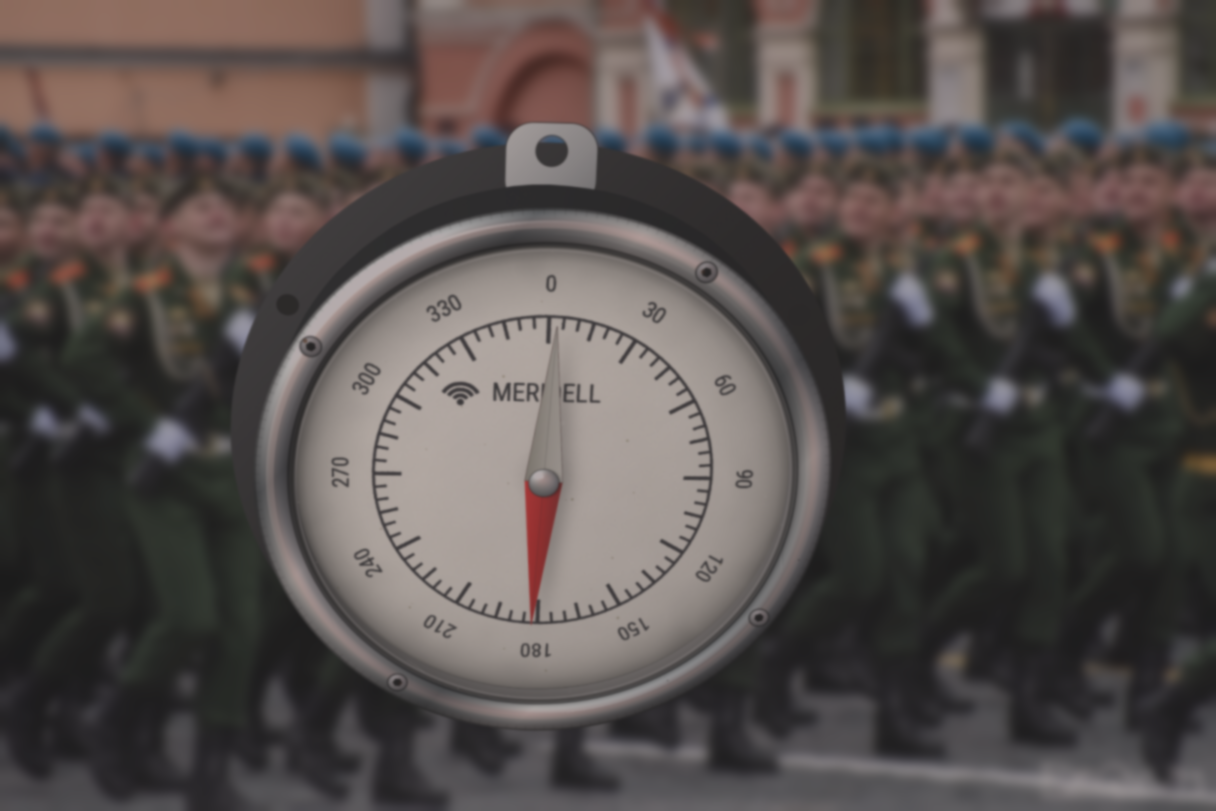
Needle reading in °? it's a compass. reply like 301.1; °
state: 182.5; °
